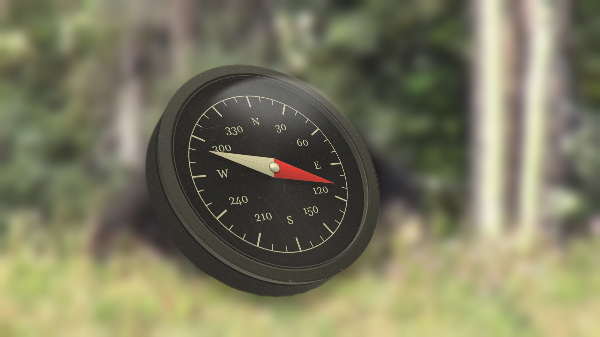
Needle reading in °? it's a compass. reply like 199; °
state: 110; °
